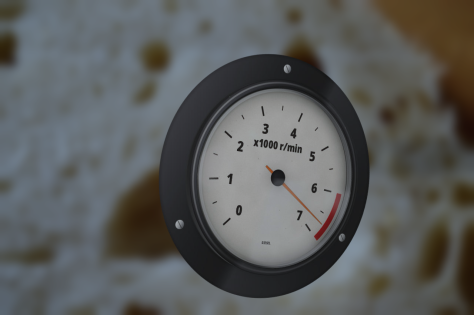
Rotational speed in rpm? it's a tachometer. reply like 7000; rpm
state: 6750; rpm
